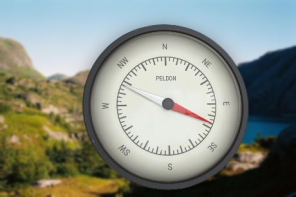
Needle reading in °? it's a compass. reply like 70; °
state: 115; °
